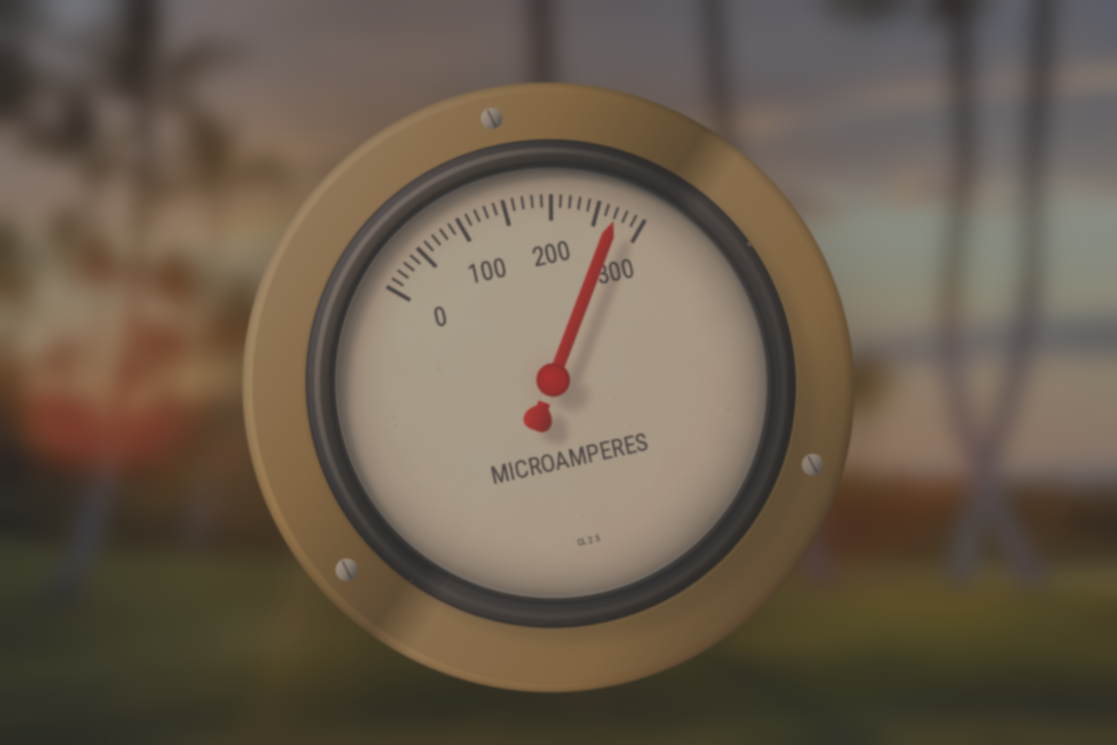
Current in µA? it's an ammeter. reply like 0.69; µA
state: 270; µA
